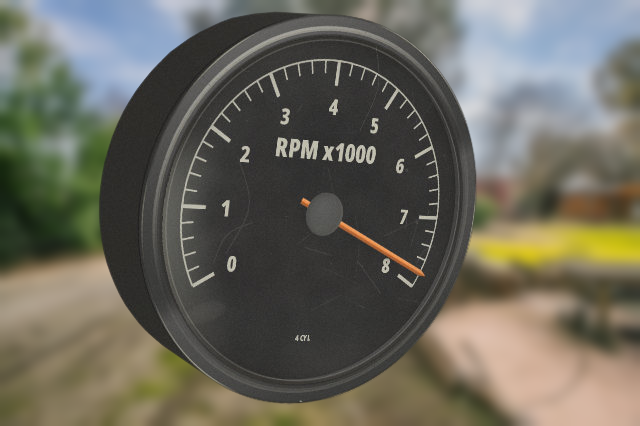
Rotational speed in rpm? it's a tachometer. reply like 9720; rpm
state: 7800; rpm
